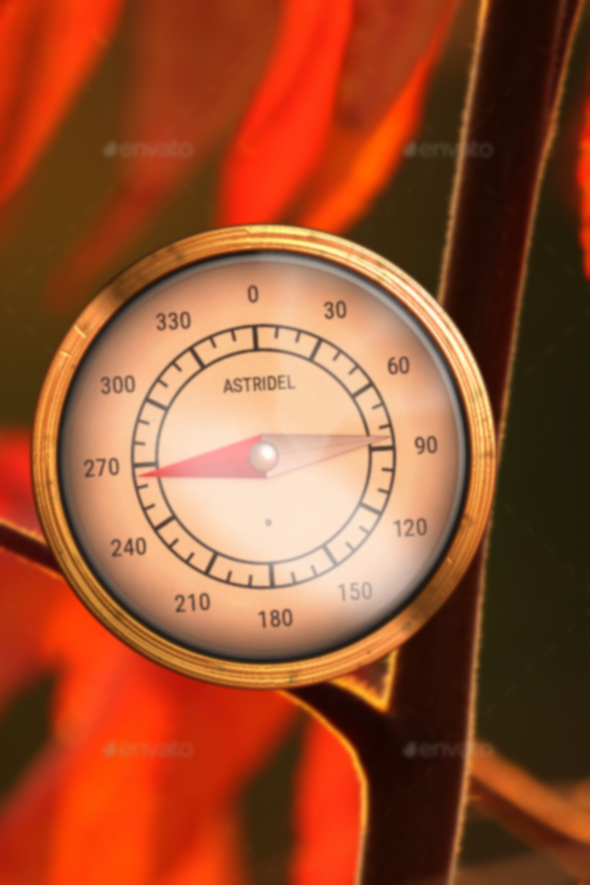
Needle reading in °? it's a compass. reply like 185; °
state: 265; °
